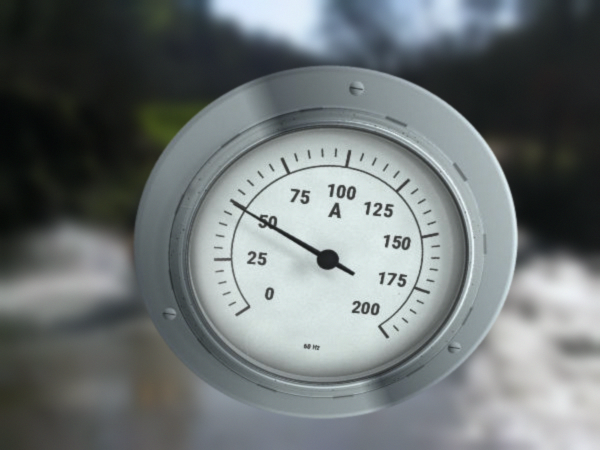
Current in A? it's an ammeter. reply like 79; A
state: 50; A
